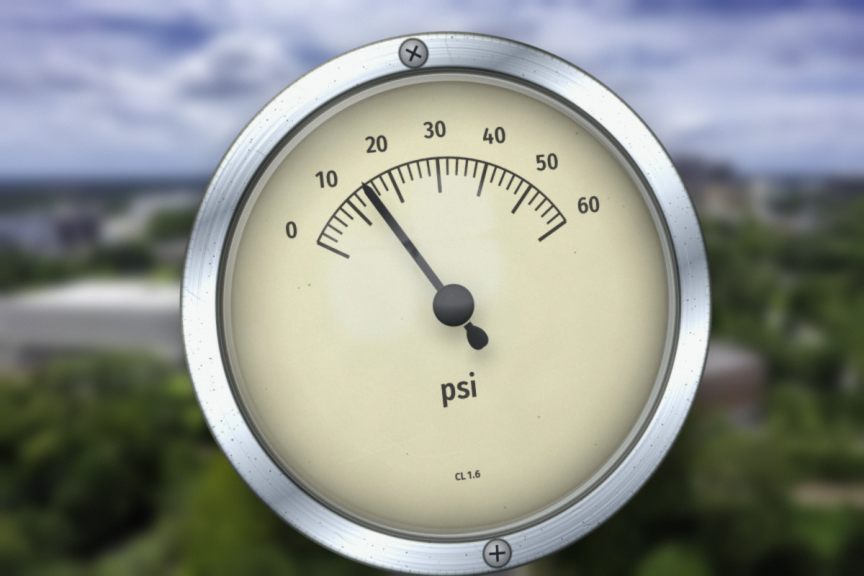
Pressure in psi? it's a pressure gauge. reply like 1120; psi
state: 14; psi
